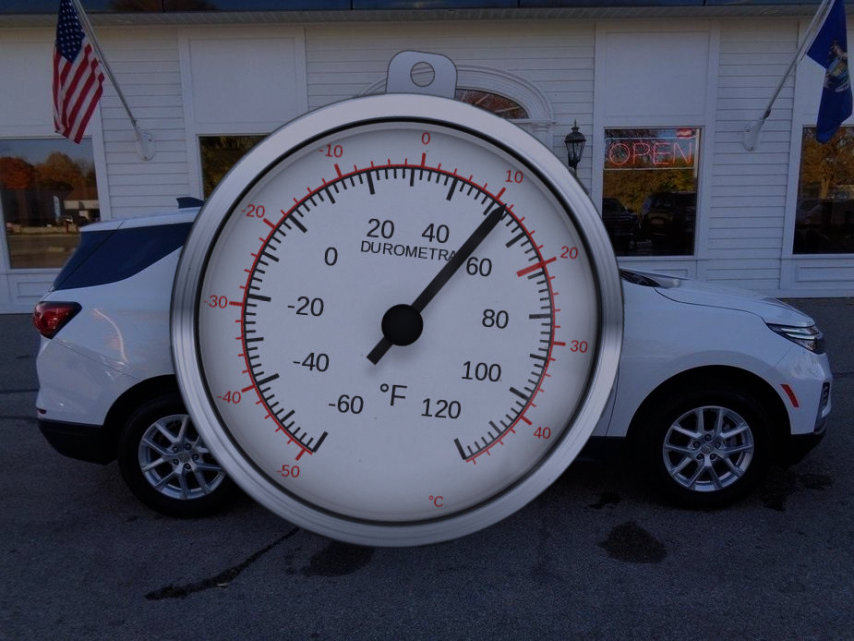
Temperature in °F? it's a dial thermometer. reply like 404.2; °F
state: 52; °F
